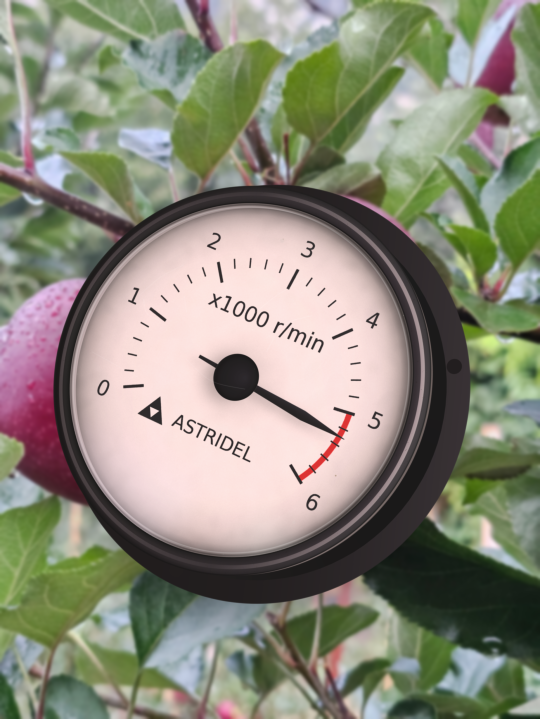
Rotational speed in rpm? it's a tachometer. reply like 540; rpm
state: 5300; rpm
